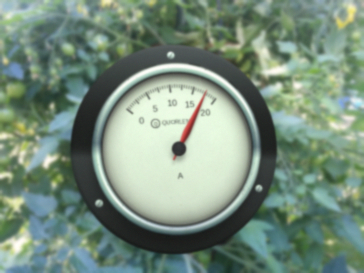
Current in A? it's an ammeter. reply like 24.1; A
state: 17.5; A
